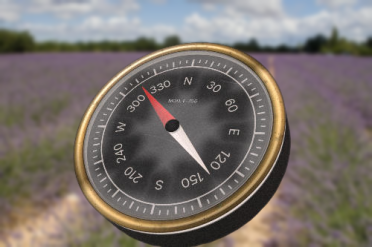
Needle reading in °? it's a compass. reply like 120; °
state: 315; °
